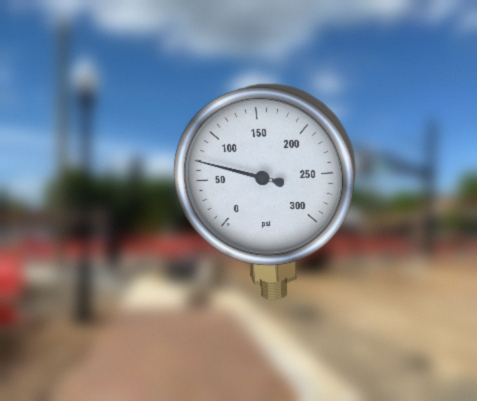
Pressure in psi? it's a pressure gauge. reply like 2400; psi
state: 70; psi
